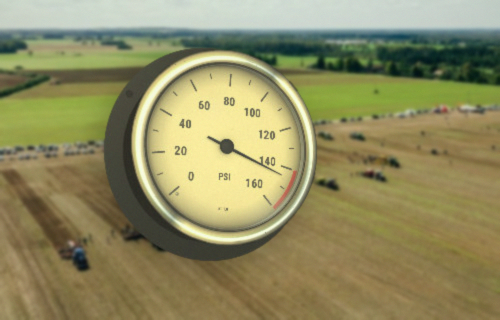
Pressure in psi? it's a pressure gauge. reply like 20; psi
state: 145; psi
